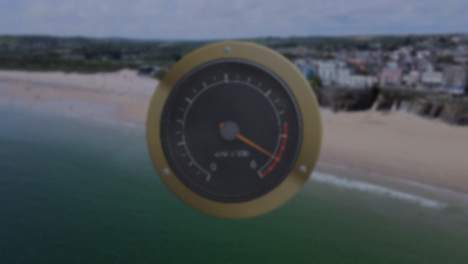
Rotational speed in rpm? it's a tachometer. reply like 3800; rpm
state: 5500; rpm
